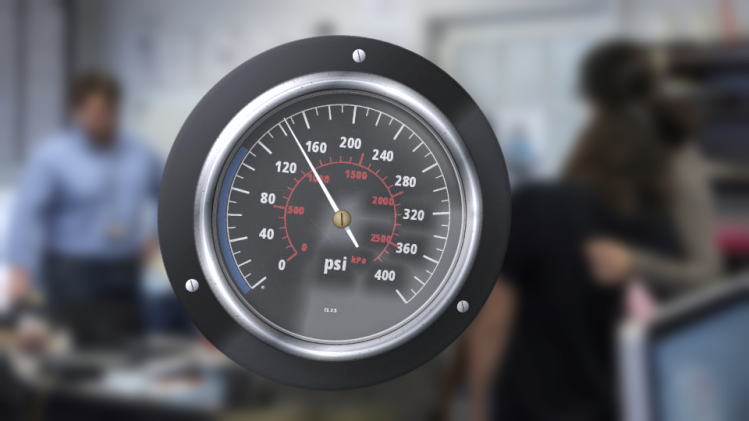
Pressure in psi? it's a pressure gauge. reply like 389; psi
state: 145; psi
